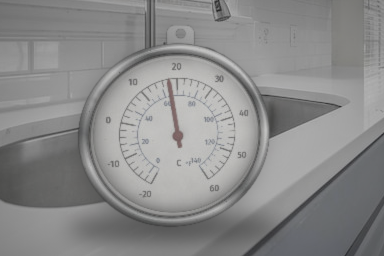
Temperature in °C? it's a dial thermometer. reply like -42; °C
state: 18; °C
